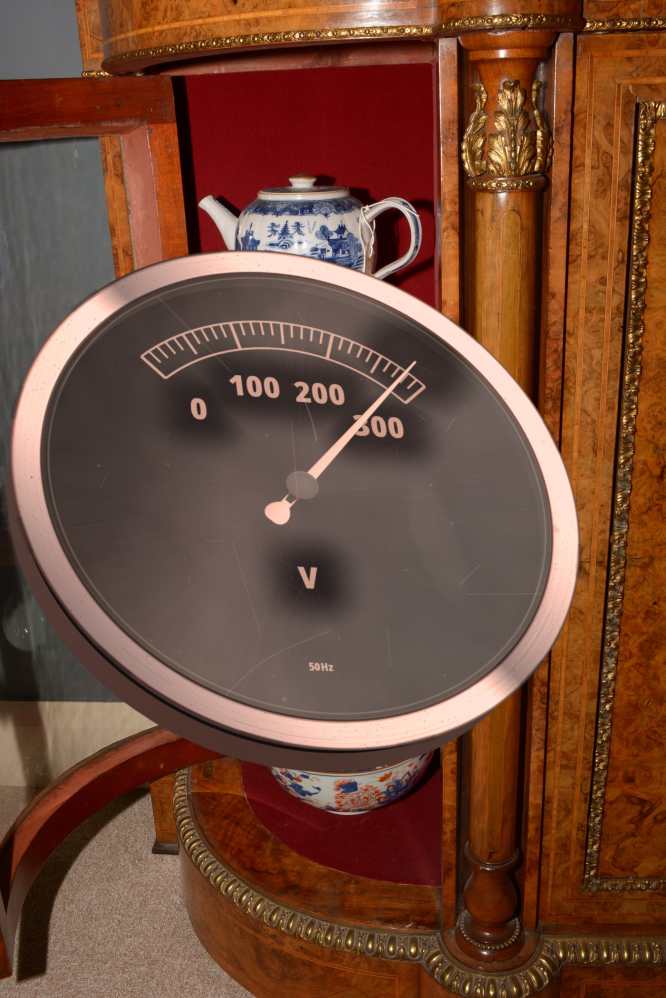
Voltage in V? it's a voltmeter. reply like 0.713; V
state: 280; V
